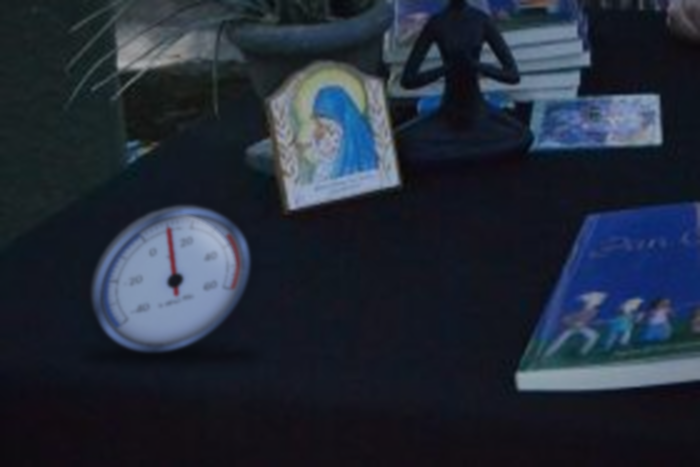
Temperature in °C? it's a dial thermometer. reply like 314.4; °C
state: 10; °C
